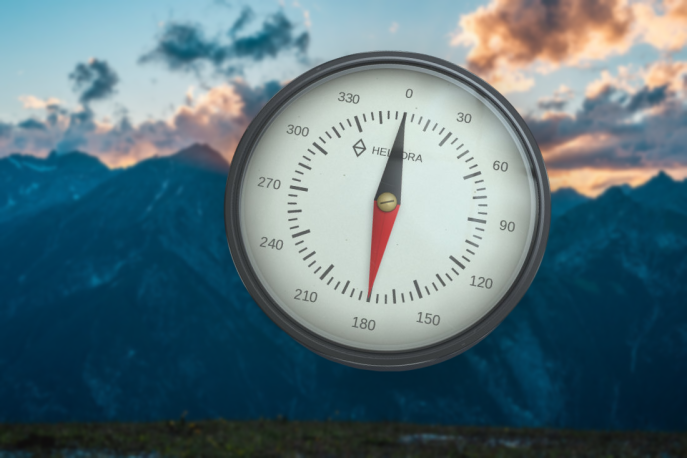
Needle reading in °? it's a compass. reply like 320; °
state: 180; °
